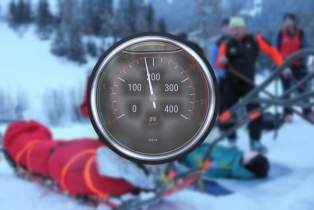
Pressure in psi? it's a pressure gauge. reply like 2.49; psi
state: 180; psi
